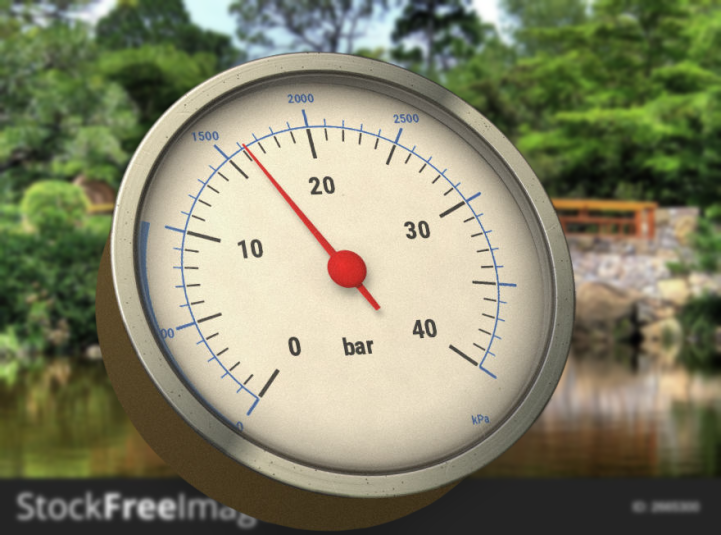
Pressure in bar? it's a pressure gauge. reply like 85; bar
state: 16; bar
